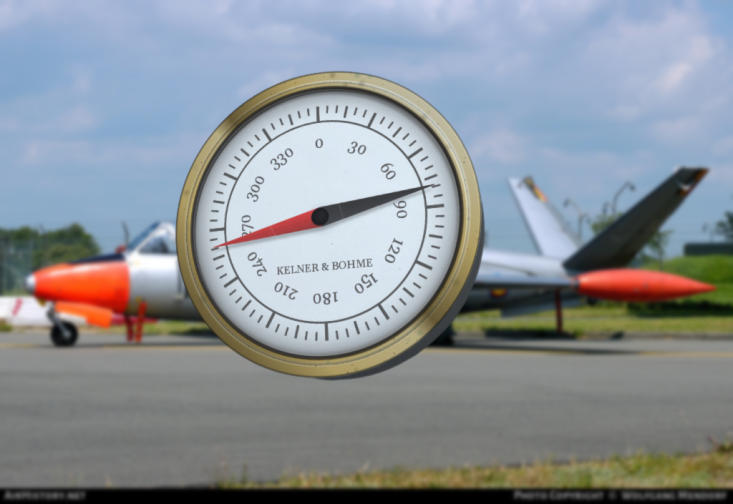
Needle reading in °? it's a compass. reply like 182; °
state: 260; °
